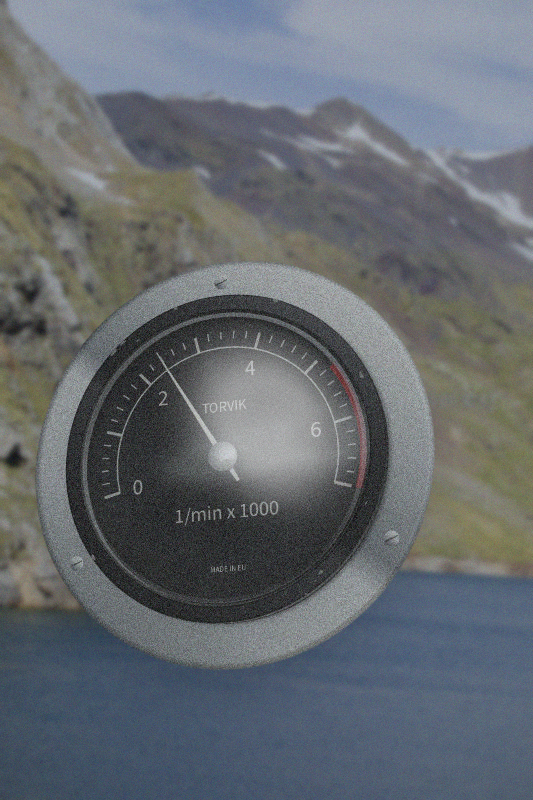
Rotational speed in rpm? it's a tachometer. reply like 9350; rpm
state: 2400; rpm
